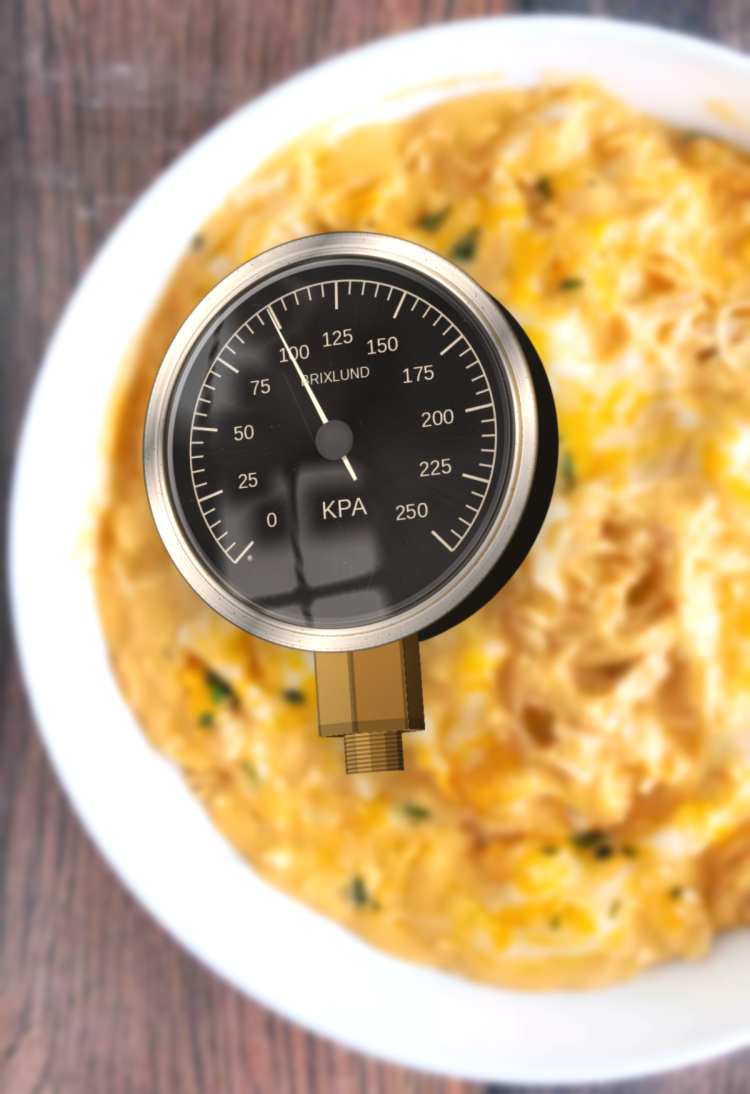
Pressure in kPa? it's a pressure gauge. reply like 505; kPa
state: 100; kPa
